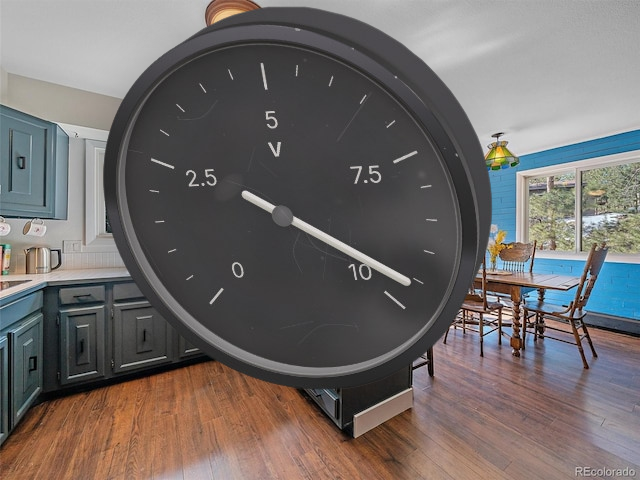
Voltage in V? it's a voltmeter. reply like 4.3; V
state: 9.5; V
